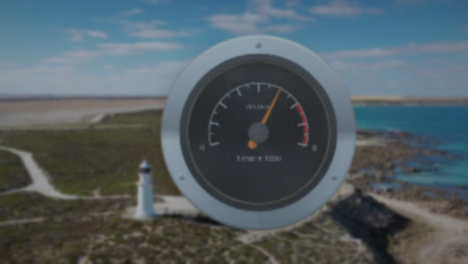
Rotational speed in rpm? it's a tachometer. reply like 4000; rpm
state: 5000; rpm
